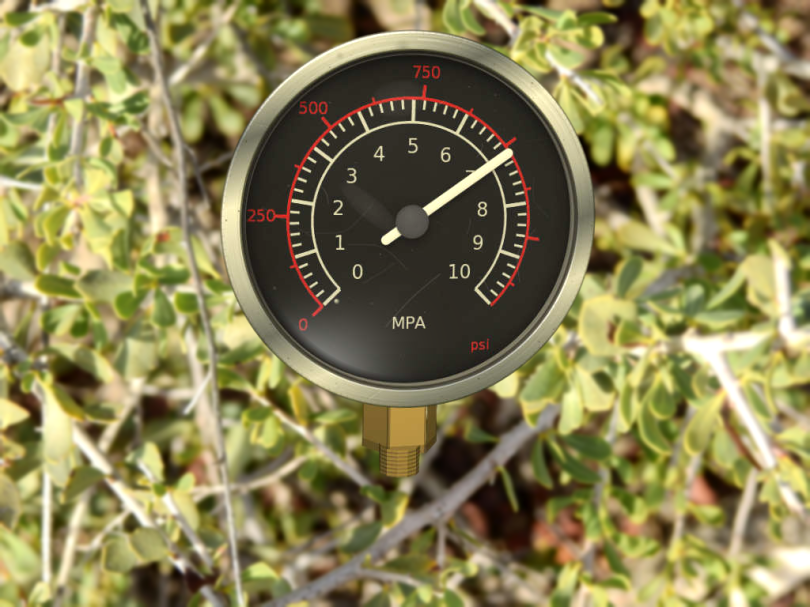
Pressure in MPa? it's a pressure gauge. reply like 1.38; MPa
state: 7; MPa
